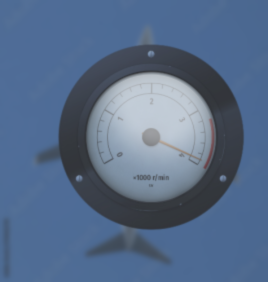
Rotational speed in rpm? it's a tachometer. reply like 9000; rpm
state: 3900; rpm
